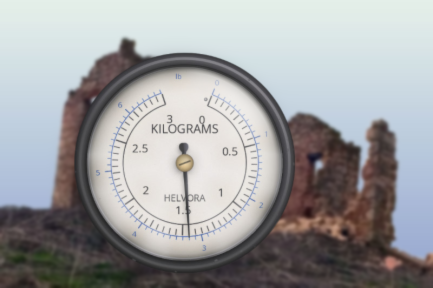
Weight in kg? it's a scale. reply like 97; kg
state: 1.45; kg
